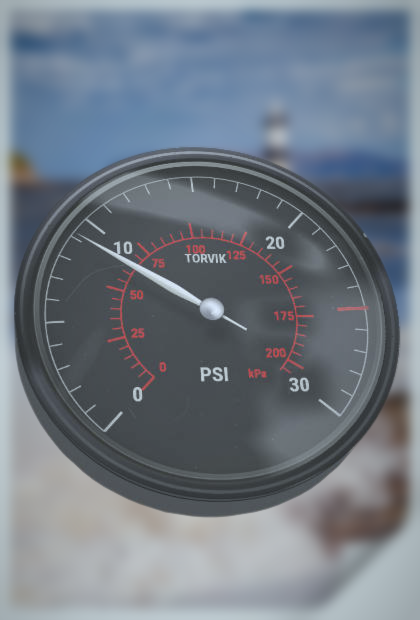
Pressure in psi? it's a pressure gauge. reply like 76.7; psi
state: 9; psi
